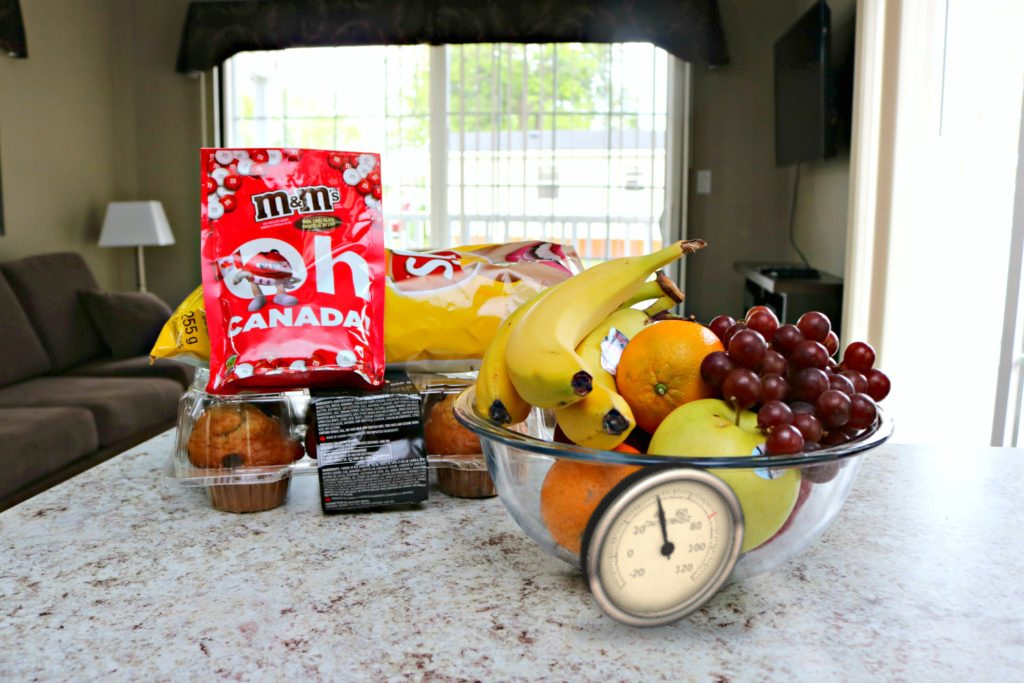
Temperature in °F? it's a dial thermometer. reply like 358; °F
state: 40; °F
